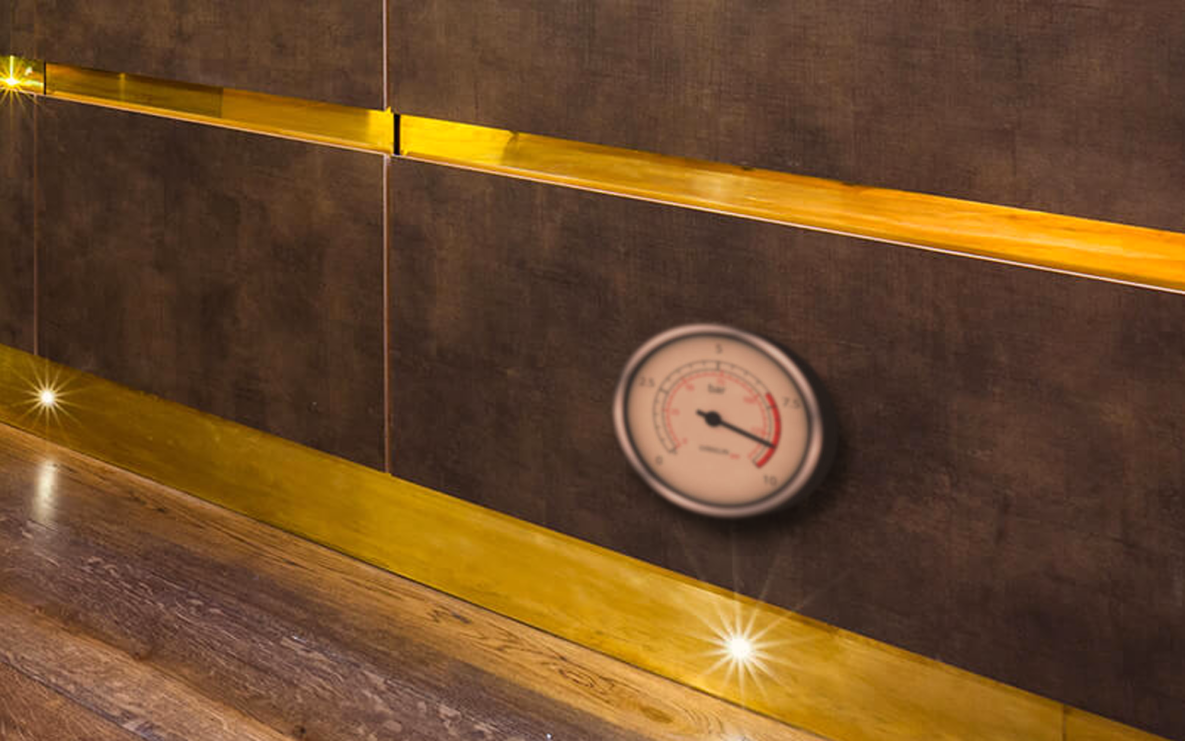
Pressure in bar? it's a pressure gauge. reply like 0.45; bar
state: 9; bar
